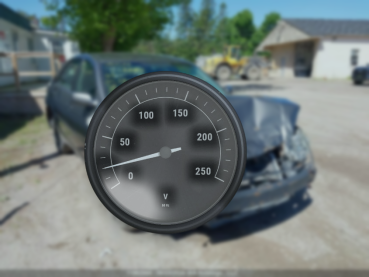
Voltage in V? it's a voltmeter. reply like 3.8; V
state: 20; V
